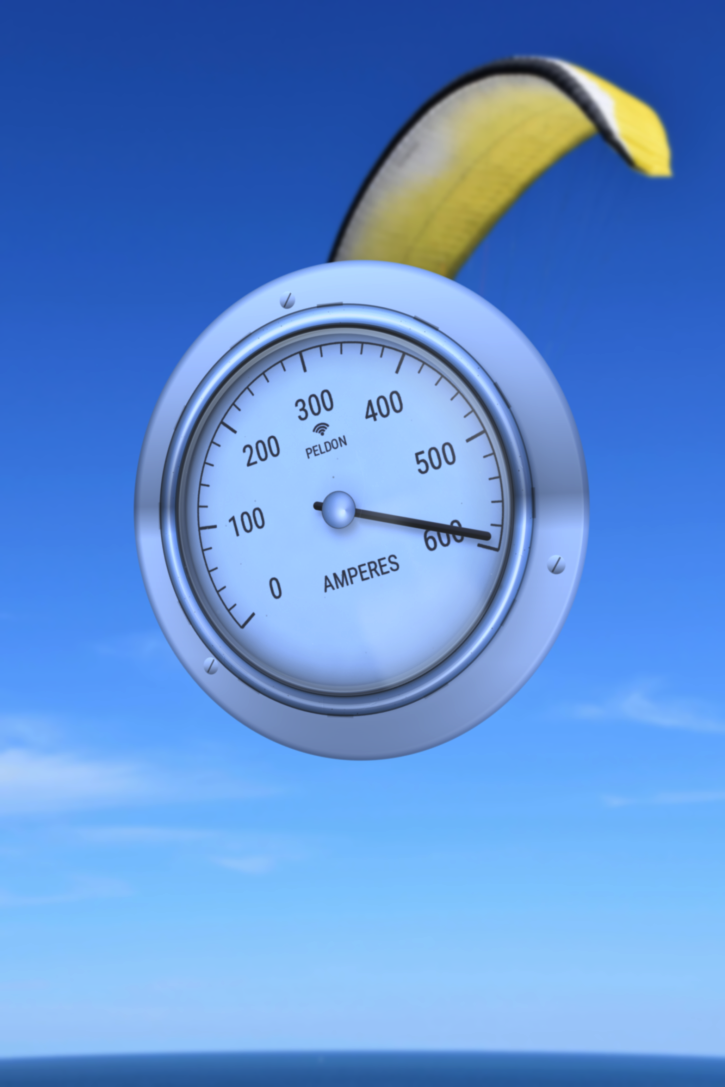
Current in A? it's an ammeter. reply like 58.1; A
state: 590; A
